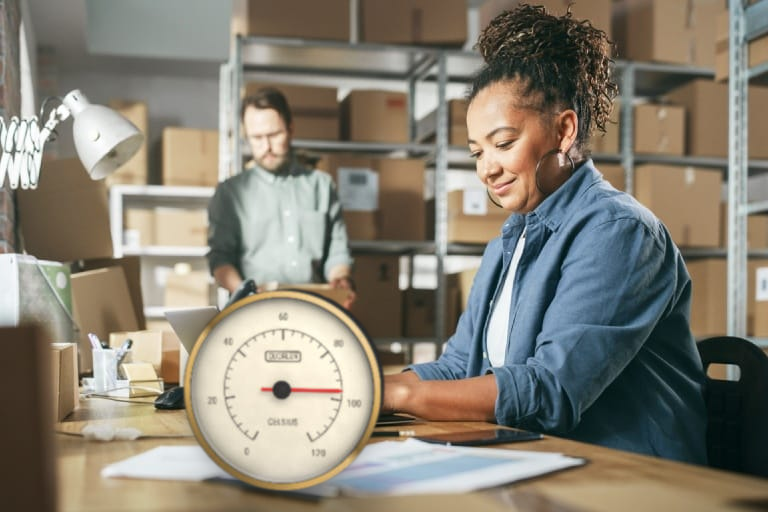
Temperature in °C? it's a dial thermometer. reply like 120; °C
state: 96; °C
